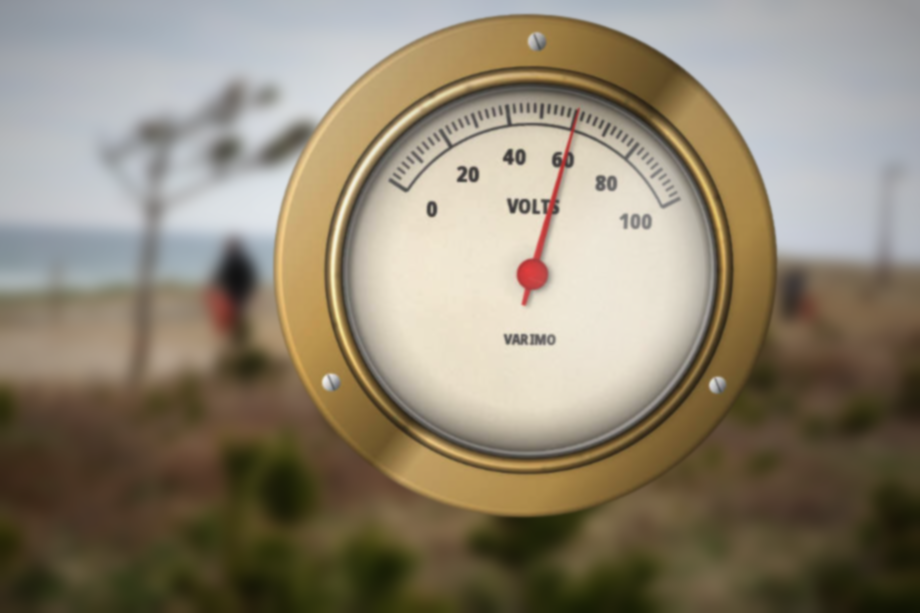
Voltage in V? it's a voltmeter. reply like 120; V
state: 60; V
